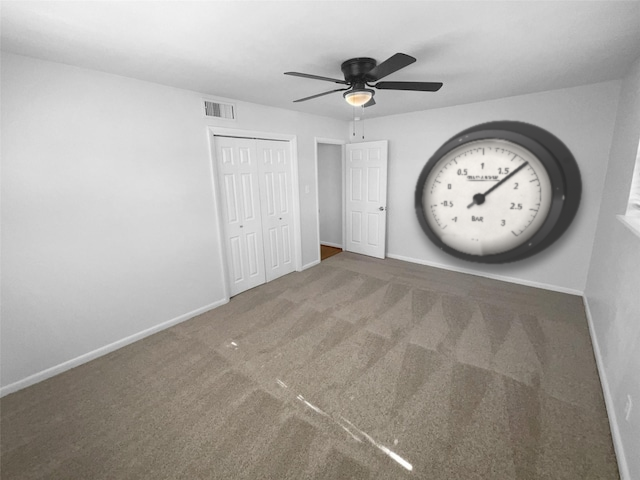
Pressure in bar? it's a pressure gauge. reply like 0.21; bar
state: 1.7; bar
